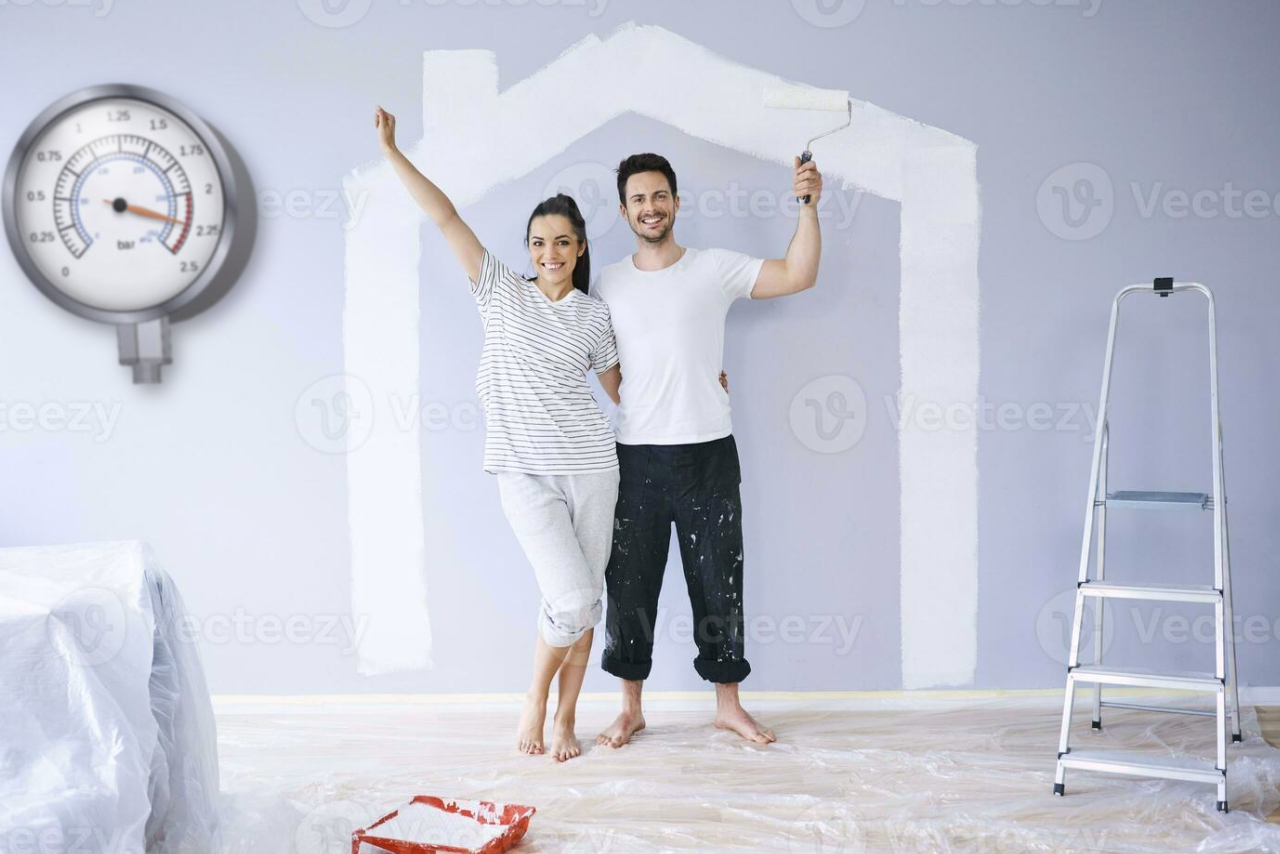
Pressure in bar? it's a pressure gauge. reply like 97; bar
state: 2.25; bar
